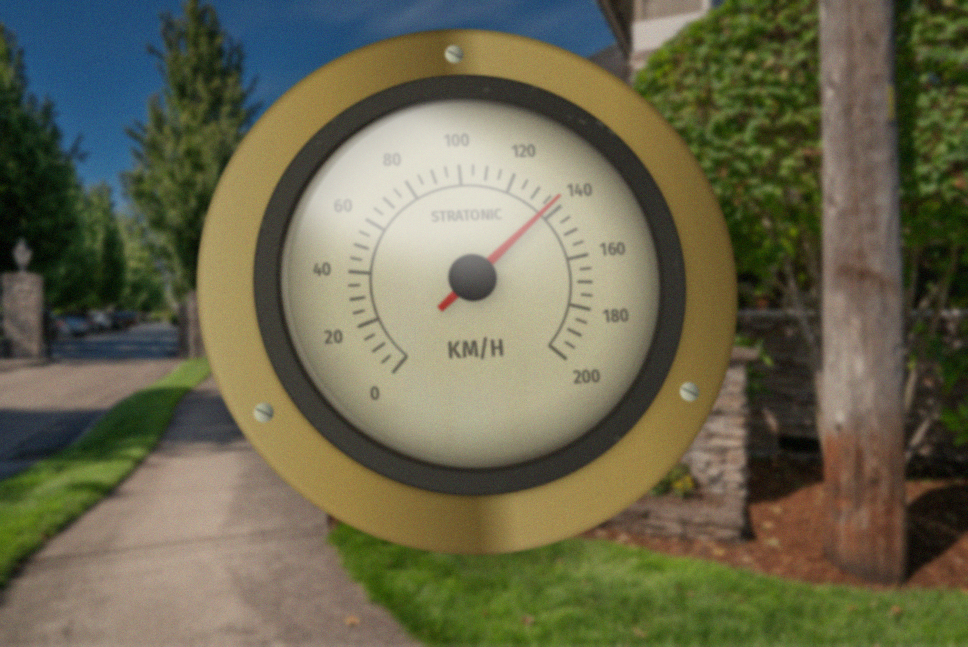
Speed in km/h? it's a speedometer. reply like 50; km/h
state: 137.5; km/h
